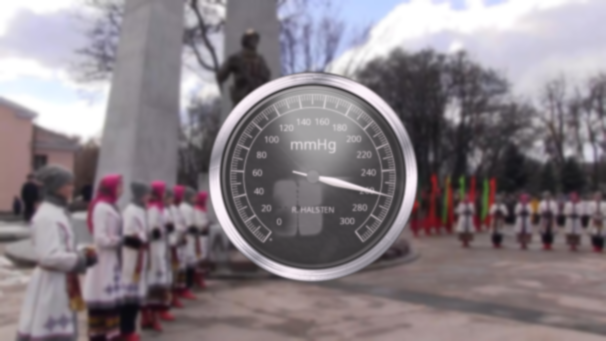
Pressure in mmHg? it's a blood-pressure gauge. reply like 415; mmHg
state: 260; mmHg
